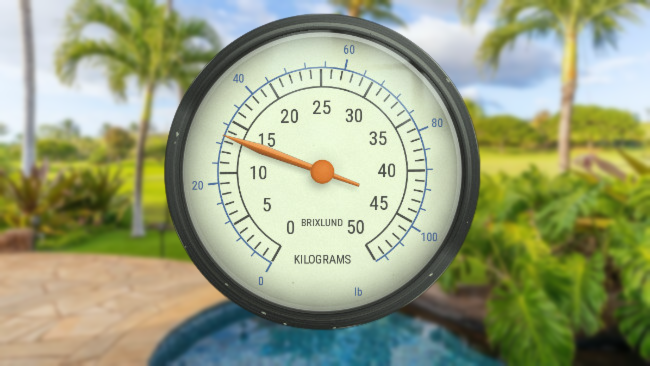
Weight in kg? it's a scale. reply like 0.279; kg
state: 13.5; kg
